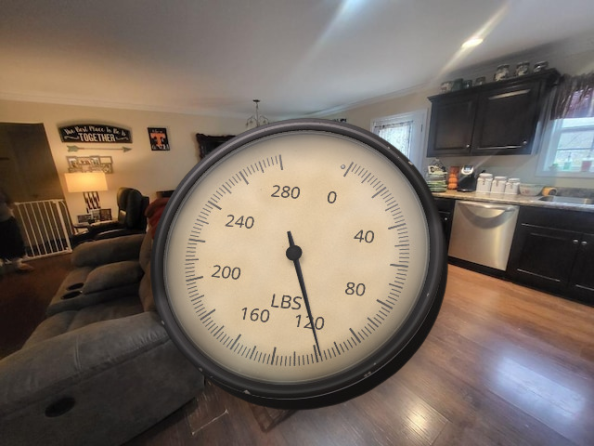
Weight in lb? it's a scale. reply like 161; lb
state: 118; lb
